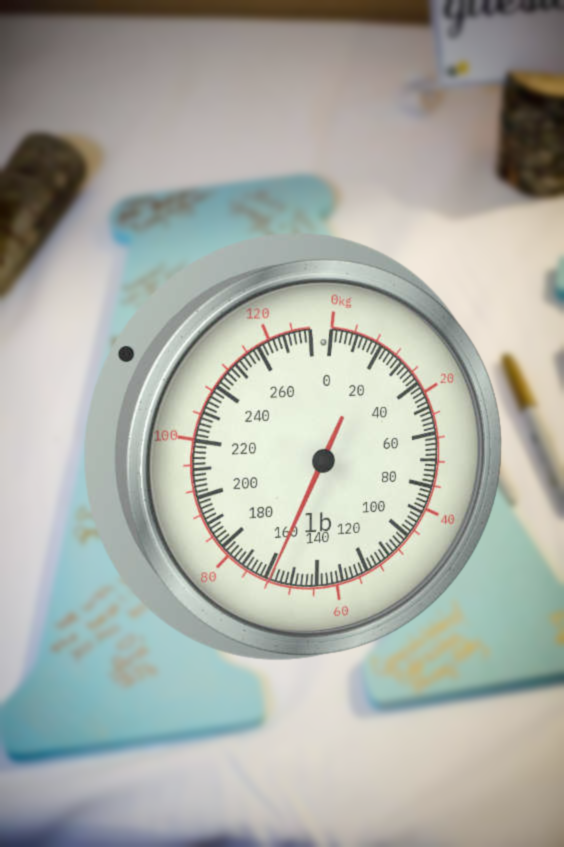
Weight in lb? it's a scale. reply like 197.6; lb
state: 160; lb
